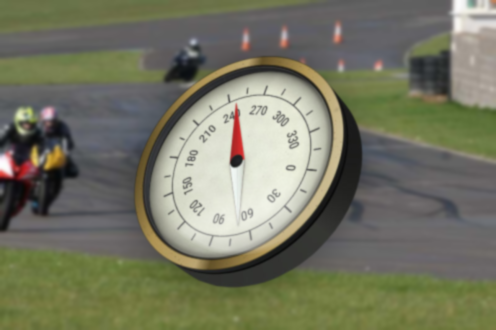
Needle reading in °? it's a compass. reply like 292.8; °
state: 247.5; °
